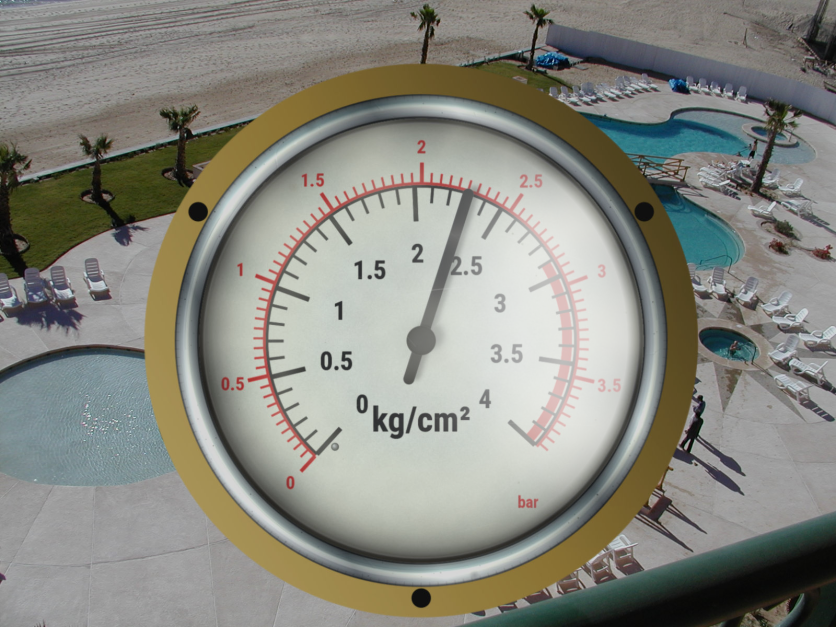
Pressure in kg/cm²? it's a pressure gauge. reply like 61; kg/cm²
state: 2.3; kg/cm²
